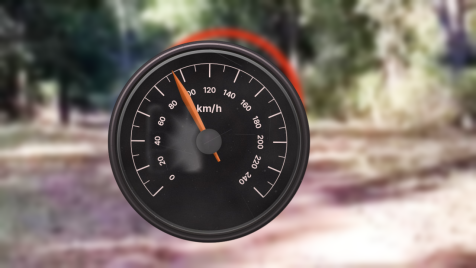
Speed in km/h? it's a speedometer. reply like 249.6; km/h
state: 95; km/h
